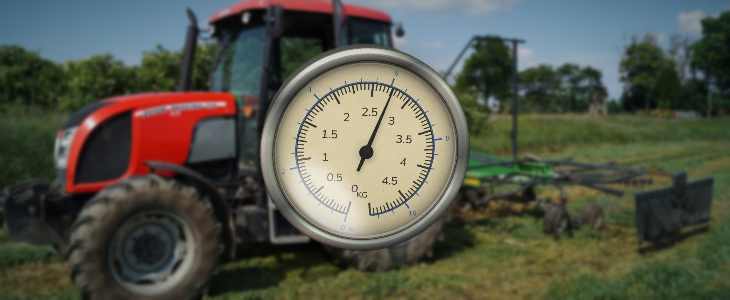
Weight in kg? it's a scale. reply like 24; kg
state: 2.75; kg
